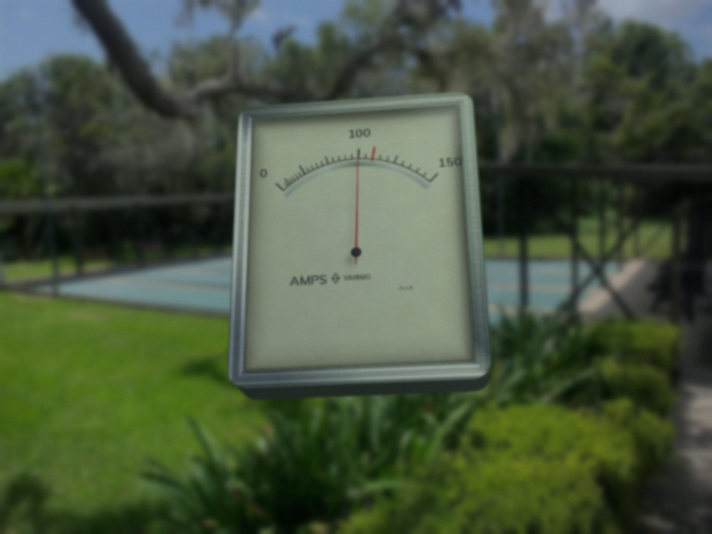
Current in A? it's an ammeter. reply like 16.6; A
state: 100; A
